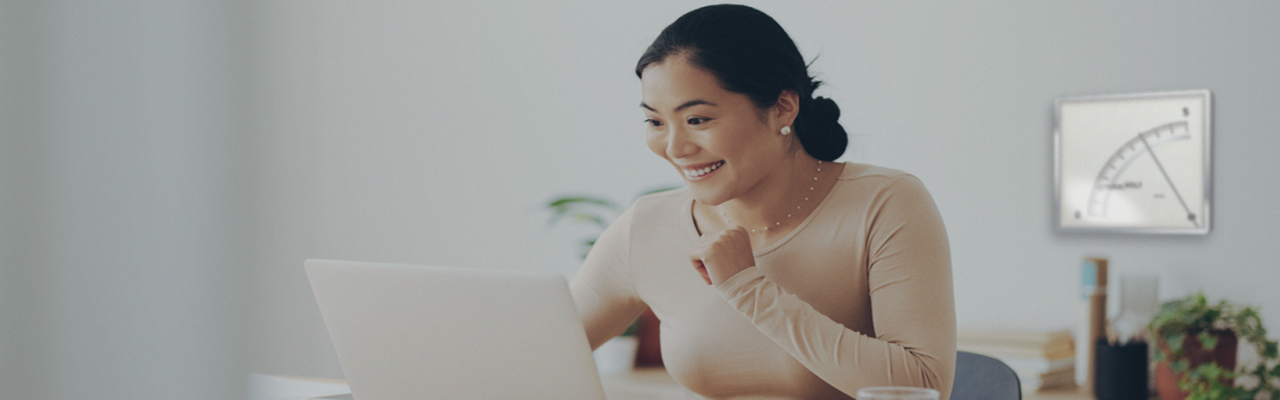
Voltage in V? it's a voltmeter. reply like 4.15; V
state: 3.5; V
